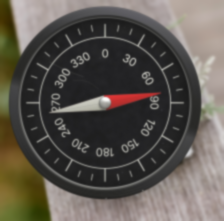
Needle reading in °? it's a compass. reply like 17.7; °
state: 80; °
